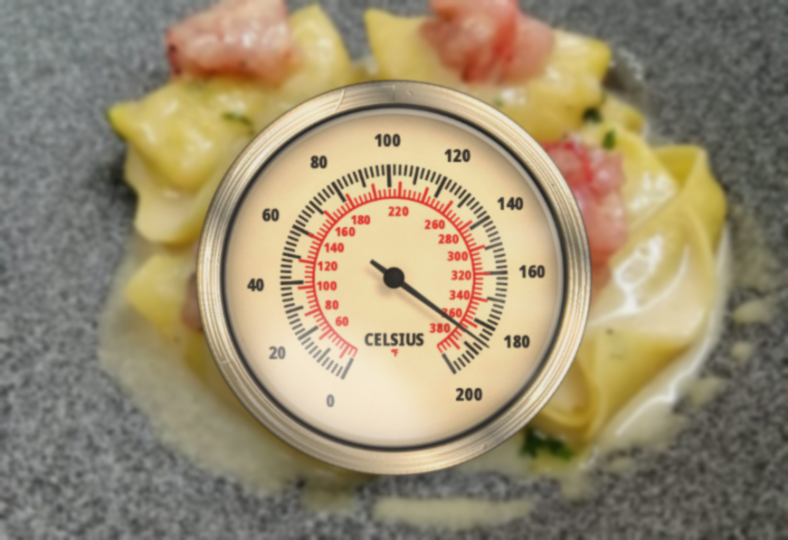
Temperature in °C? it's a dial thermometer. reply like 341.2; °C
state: 186; °C
